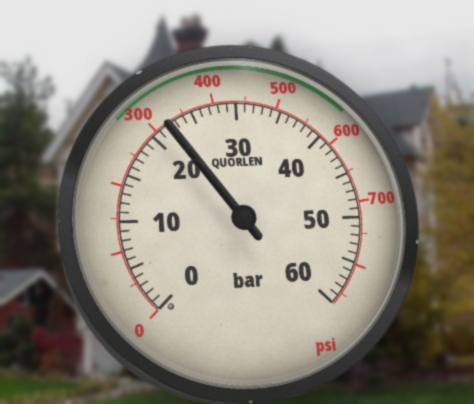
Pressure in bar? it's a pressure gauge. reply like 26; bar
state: 22; bar
